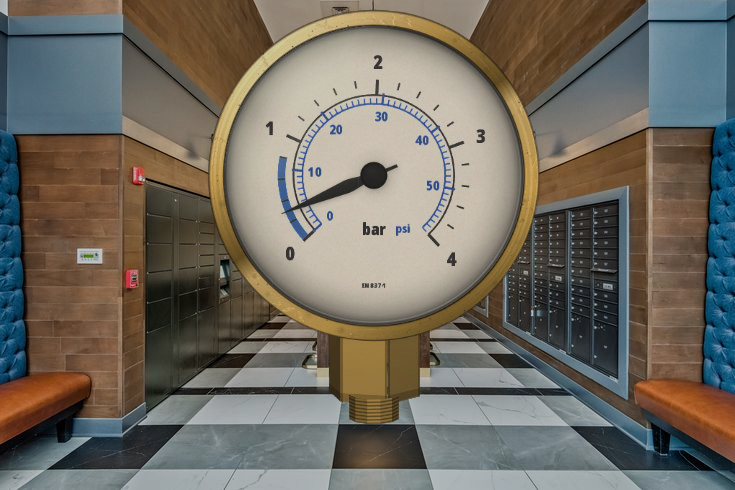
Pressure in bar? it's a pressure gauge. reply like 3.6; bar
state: 0.3; bar
